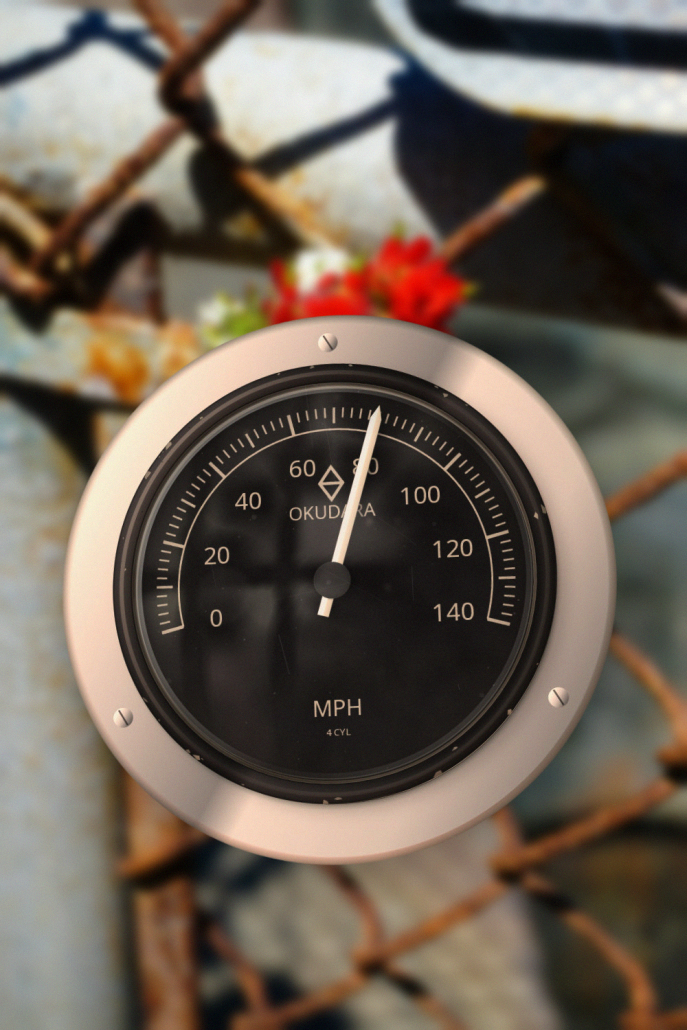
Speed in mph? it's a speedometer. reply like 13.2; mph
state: 80; mph
